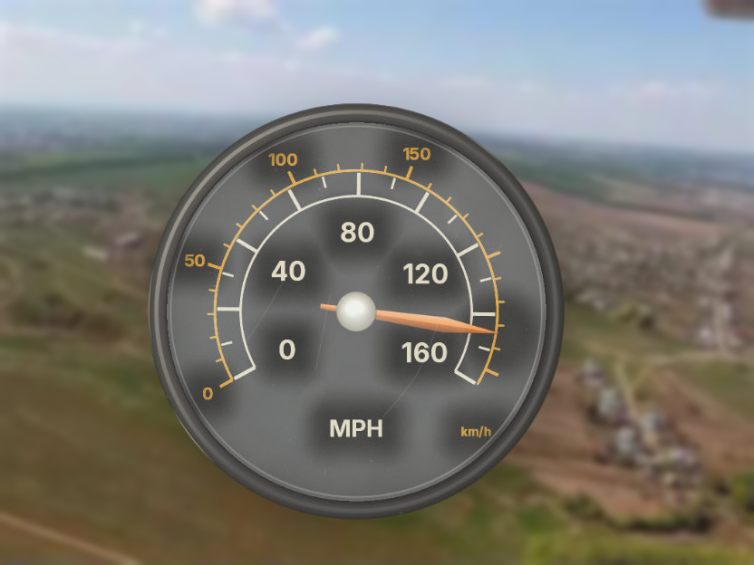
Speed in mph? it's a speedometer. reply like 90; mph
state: 145; mph
